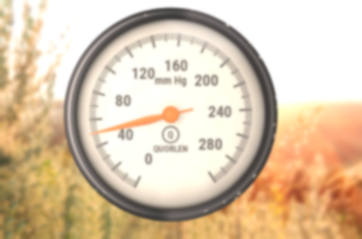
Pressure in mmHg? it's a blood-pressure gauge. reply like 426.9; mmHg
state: 50; mmHg
